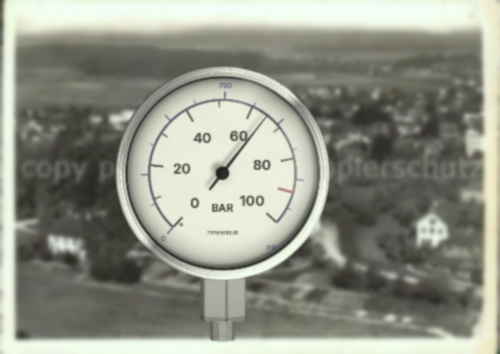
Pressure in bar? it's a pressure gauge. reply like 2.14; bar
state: 65; bar
